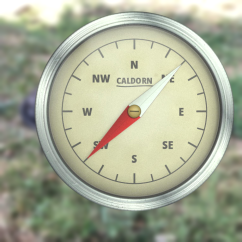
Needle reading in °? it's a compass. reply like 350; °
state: 225; °
